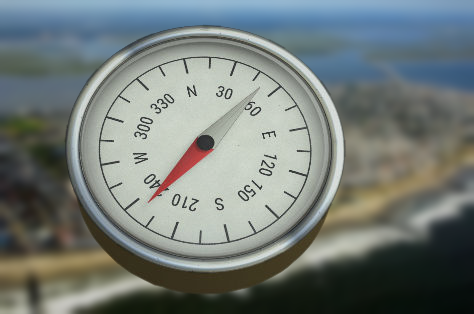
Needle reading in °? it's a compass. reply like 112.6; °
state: 232.5; °
